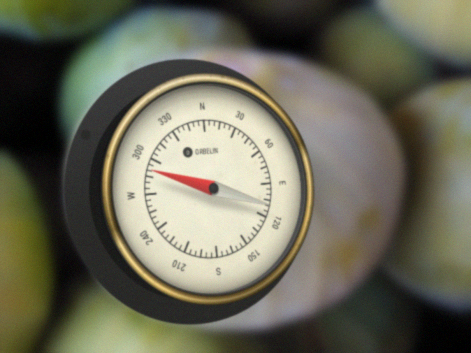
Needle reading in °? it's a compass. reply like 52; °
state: 290; °
